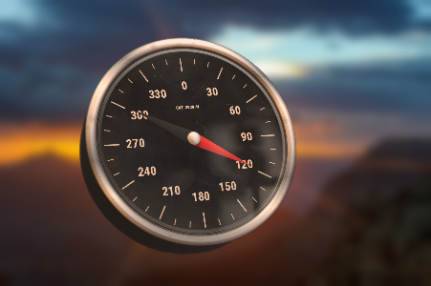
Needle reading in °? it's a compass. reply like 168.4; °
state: 120; °
